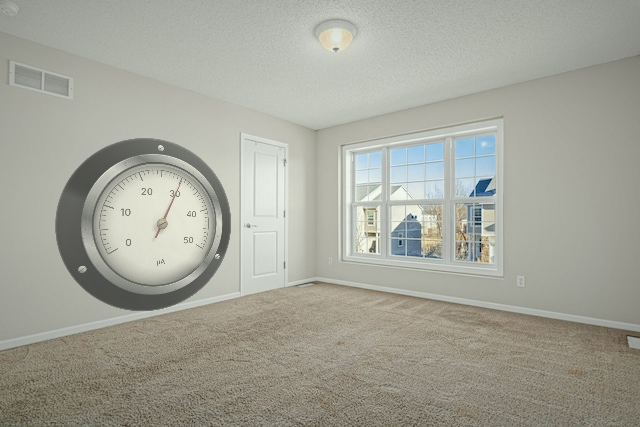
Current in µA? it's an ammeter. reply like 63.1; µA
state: 30; µA
